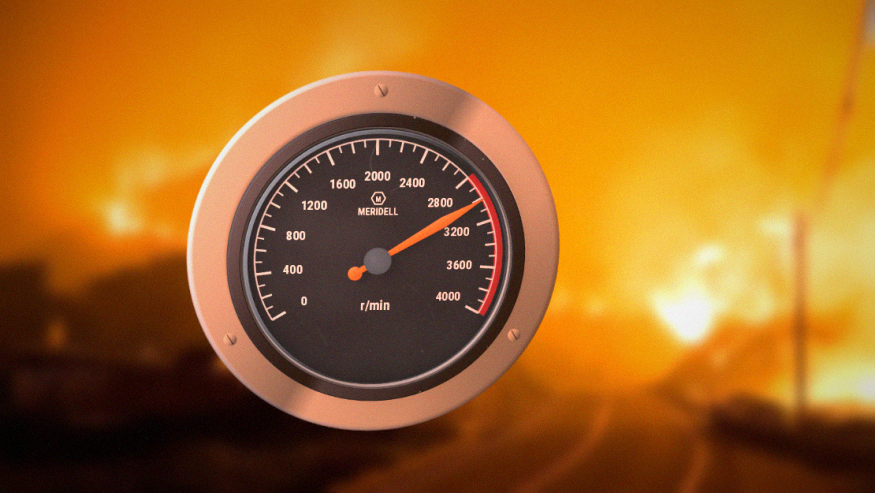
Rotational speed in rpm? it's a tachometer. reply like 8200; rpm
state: 3000; rpm
